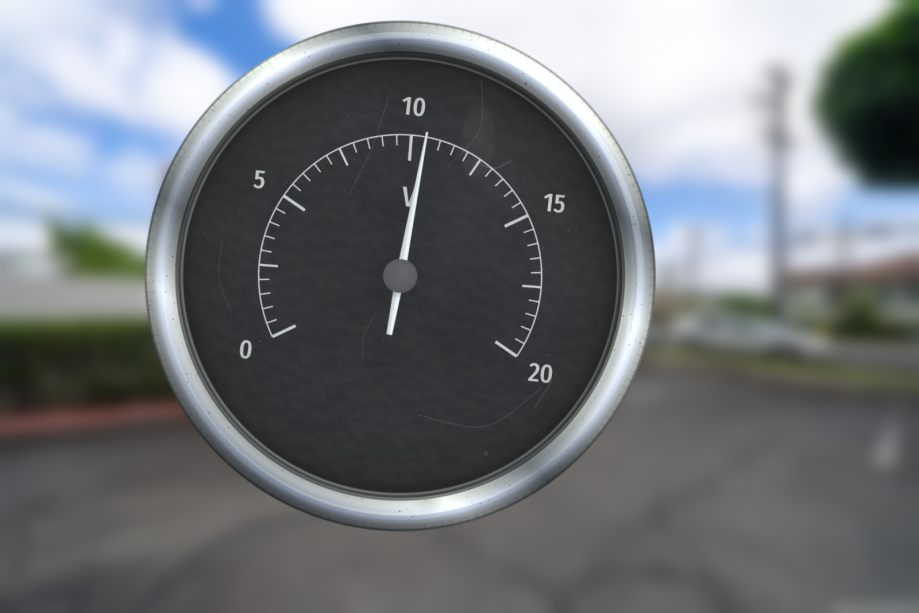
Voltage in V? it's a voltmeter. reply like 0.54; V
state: 10.5; V
